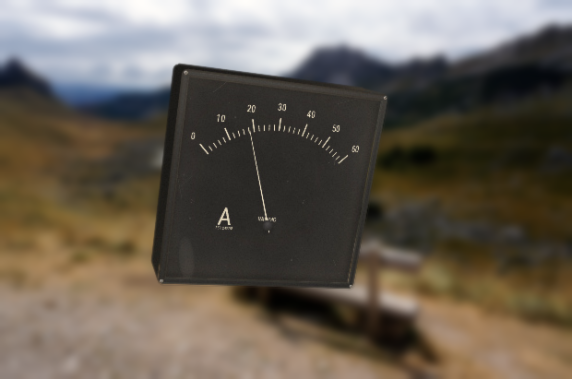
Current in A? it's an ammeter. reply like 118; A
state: 18; A
